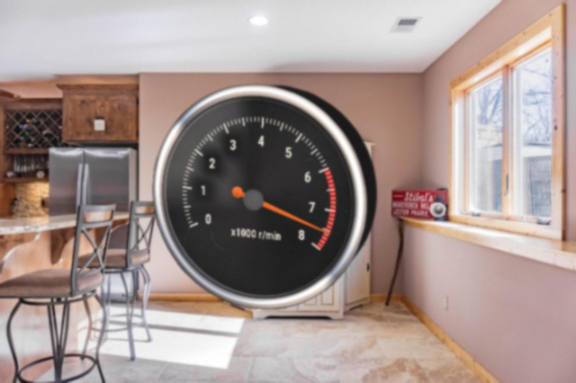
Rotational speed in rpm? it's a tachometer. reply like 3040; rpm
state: 7500; rpm
